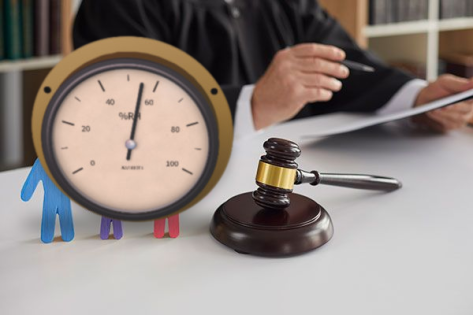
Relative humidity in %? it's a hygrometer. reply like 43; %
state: 55; %
